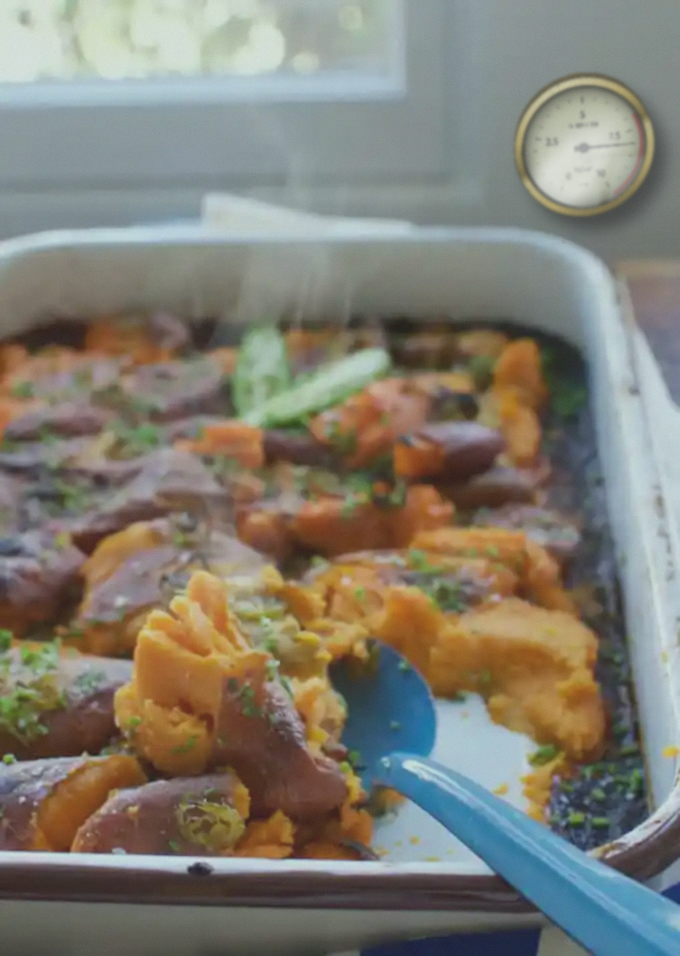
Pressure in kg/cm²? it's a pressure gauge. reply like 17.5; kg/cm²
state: 8; kg/cm²
